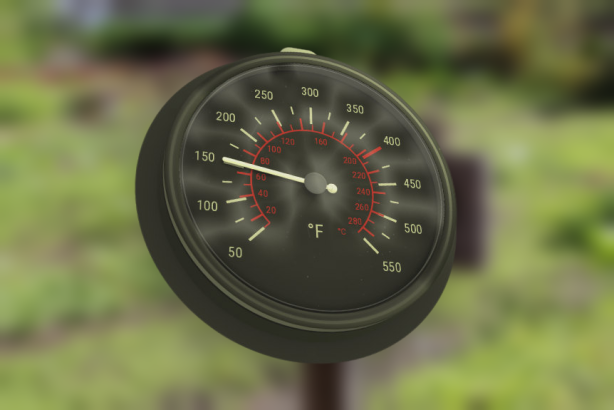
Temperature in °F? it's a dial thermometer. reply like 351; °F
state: 150; °F
